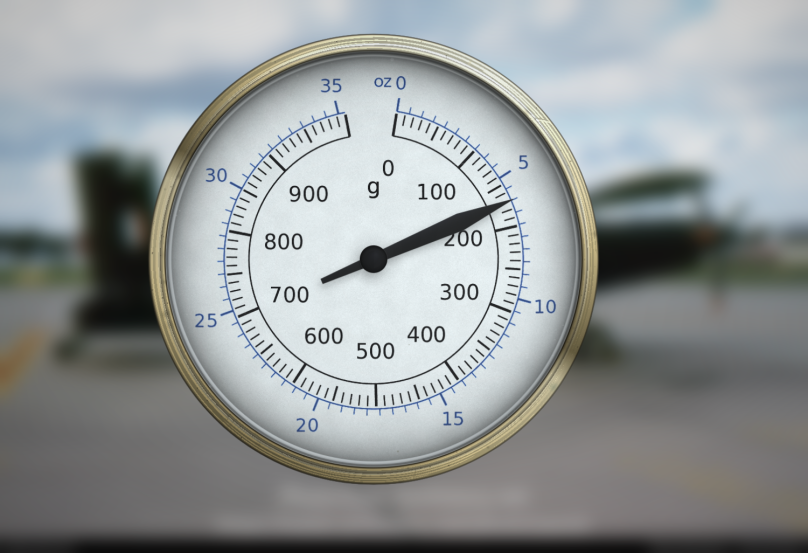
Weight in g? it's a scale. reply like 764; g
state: 170; g
